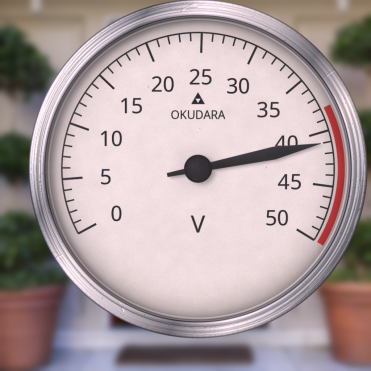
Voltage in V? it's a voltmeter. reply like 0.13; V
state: 41; V
